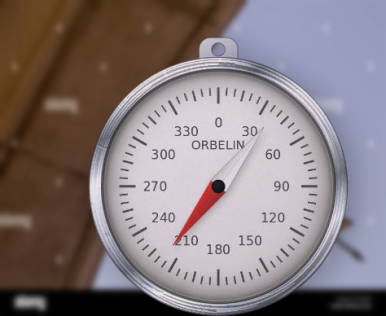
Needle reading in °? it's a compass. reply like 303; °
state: 217.5; °
